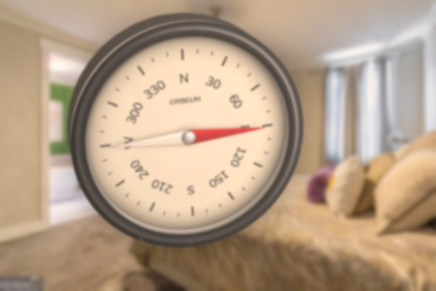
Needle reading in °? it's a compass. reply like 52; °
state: 90; °
